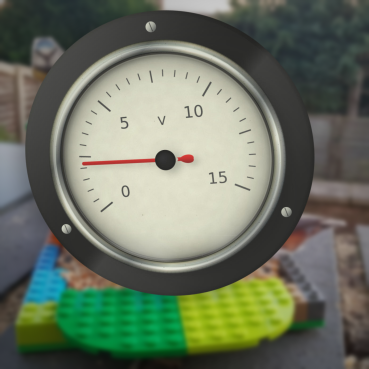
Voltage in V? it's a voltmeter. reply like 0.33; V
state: 2.25; V
